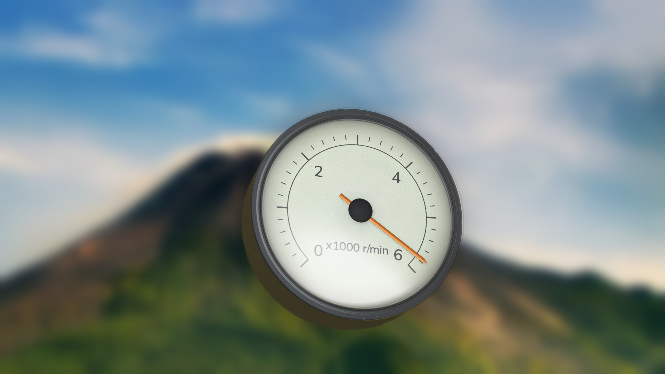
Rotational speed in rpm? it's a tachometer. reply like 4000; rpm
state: 5800; rpm
